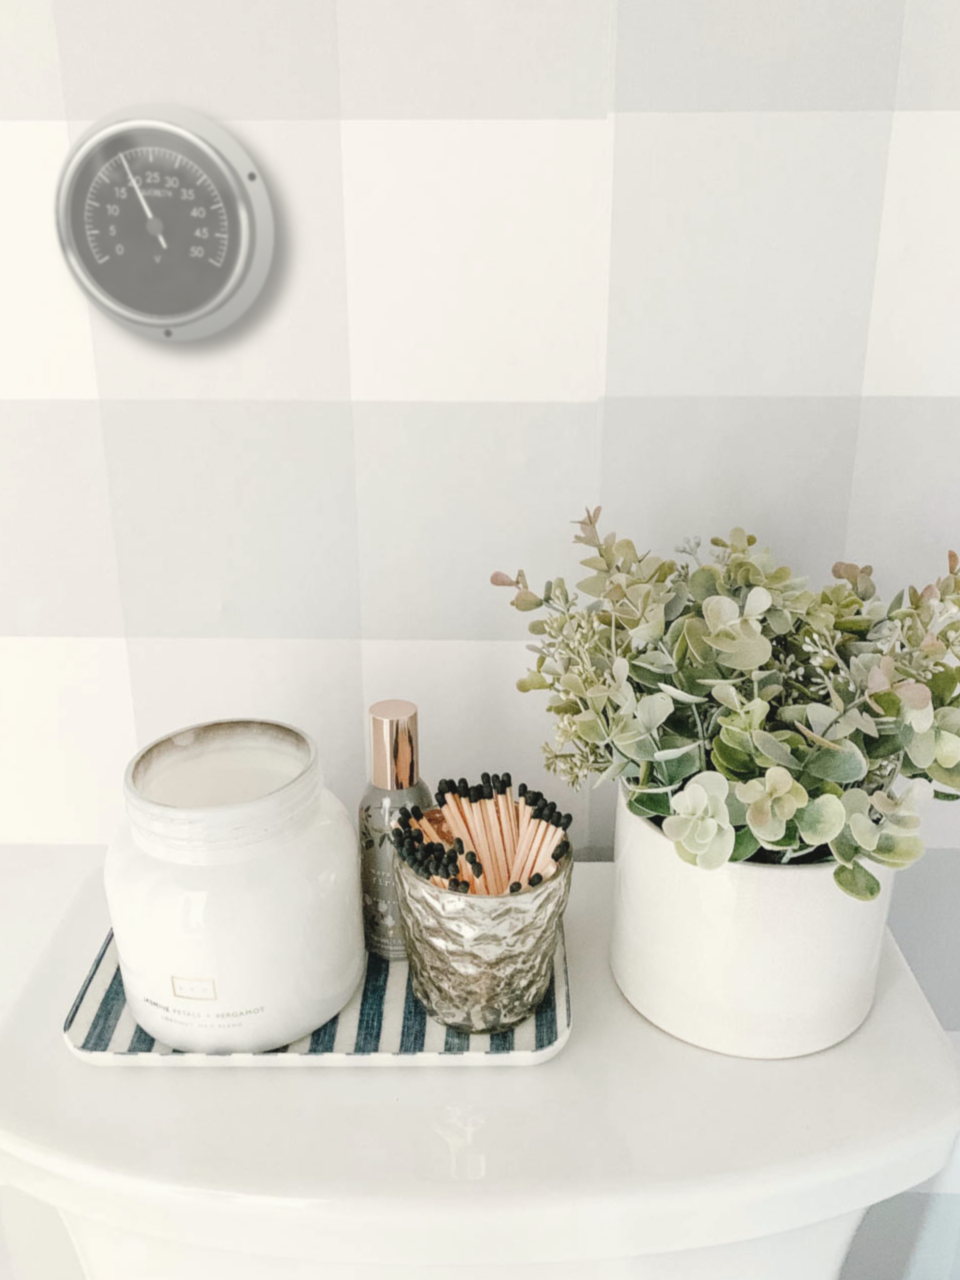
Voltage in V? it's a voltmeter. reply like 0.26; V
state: 20; V
